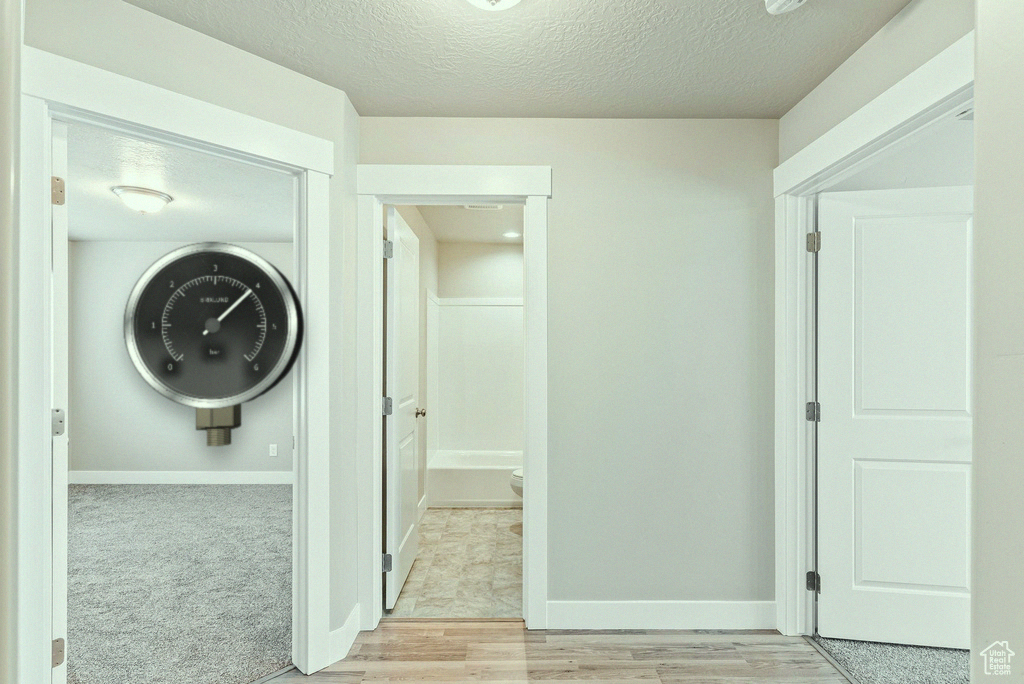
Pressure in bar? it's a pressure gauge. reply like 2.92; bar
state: 4; bar
